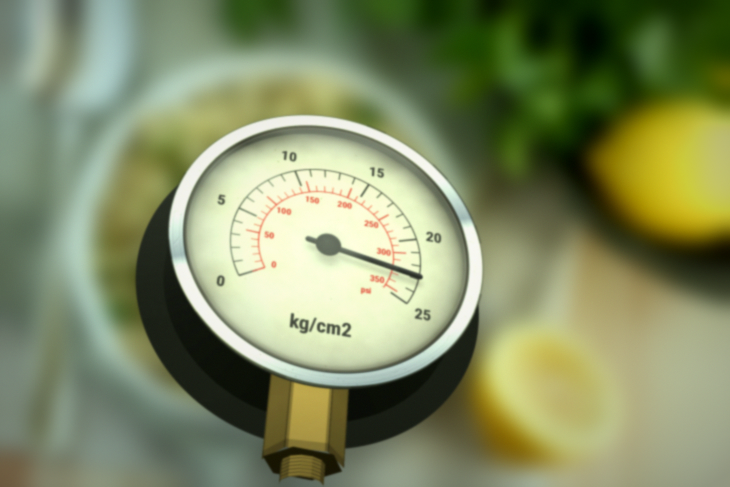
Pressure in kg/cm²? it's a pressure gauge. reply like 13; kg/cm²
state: 23; kg/cm²
